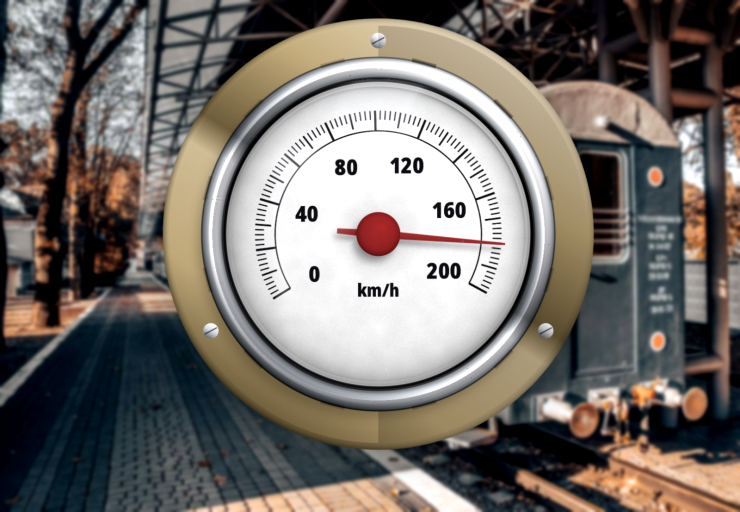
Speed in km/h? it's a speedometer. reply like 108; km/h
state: 180; km/h
